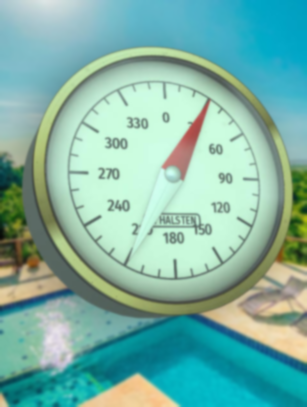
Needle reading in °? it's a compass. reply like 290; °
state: 30; °
